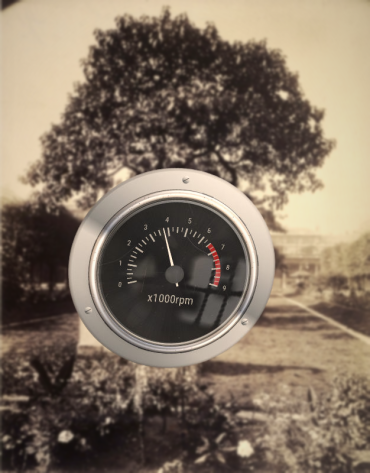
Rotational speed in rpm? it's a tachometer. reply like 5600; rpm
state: 3750; rpm
